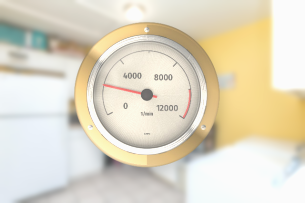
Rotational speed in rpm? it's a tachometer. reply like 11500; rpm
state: 2000; rpm
